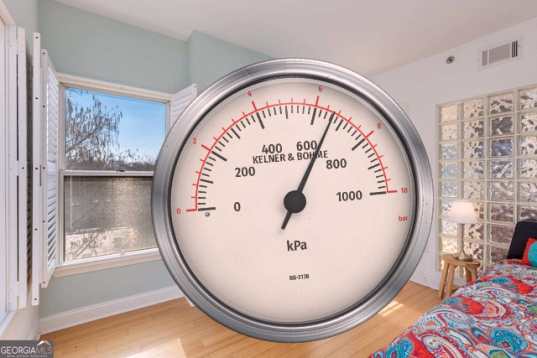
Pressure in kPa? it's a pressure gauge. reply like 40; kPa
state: 660; kPa
